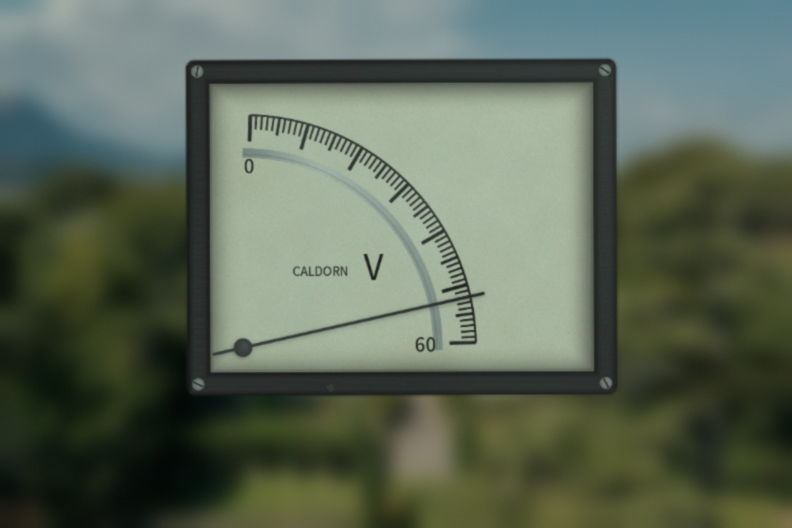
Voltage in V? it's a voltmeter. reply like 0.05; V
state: 52; V
